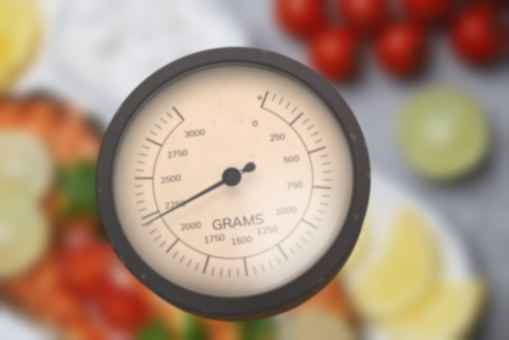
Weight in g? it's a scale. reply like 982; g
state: 2200; g
